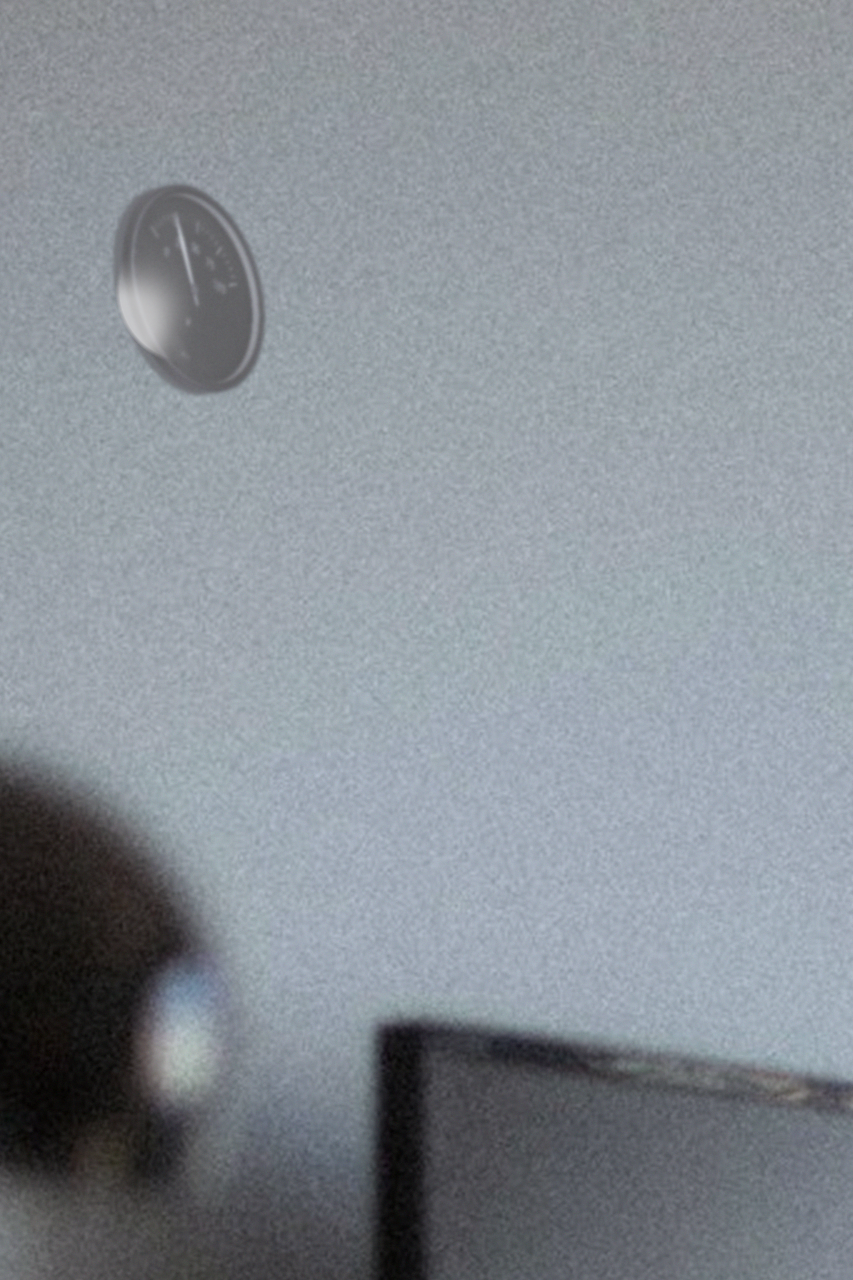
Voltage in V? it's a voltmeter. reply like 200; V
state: 25; V
